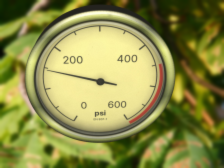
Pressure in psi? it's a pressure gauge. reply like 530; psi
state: 150; psi
